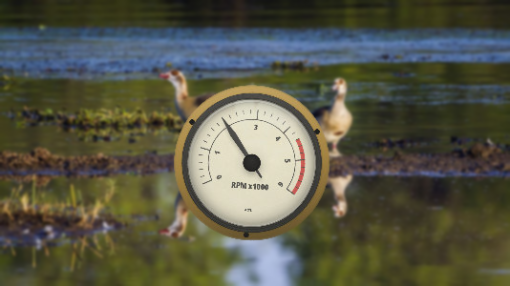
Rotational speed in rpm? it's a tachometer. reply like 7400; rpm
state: 2000; rpm
